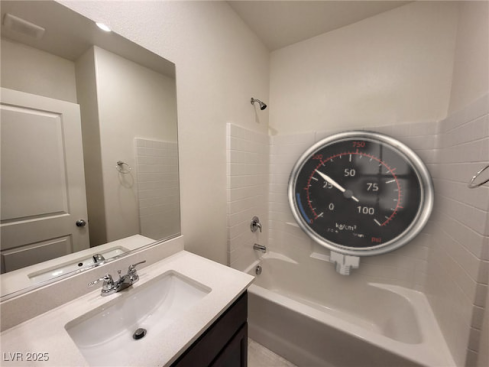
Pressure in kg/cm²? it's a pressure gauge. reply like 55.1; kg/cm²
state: 30; kg/cm²
